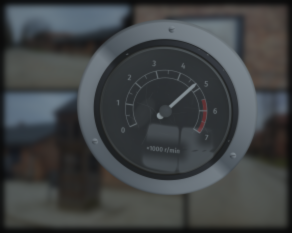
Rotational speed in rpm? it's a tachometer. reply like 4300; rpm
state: 4750; rpm
